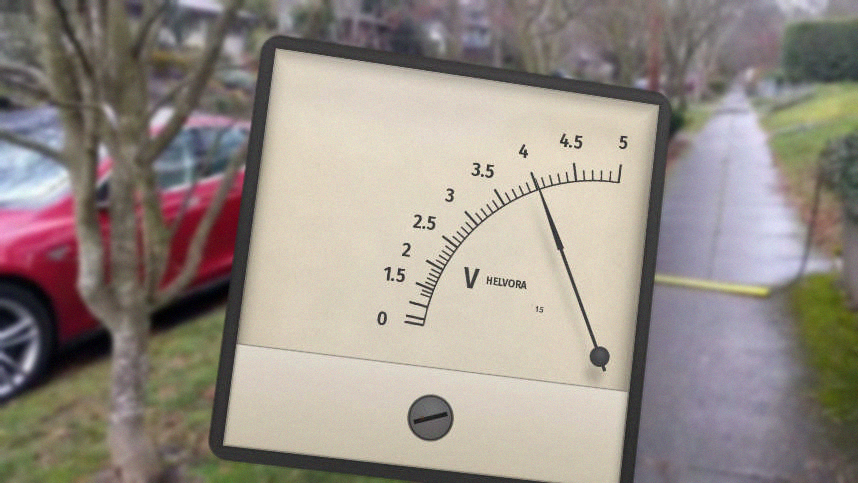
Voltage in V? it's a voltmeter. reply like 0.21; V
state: 4; V
